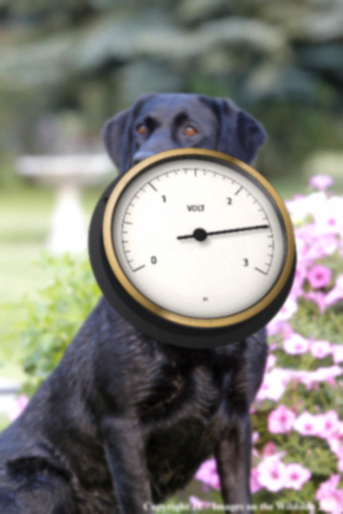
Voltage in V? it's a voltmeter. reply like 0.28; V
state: 2.5; V
